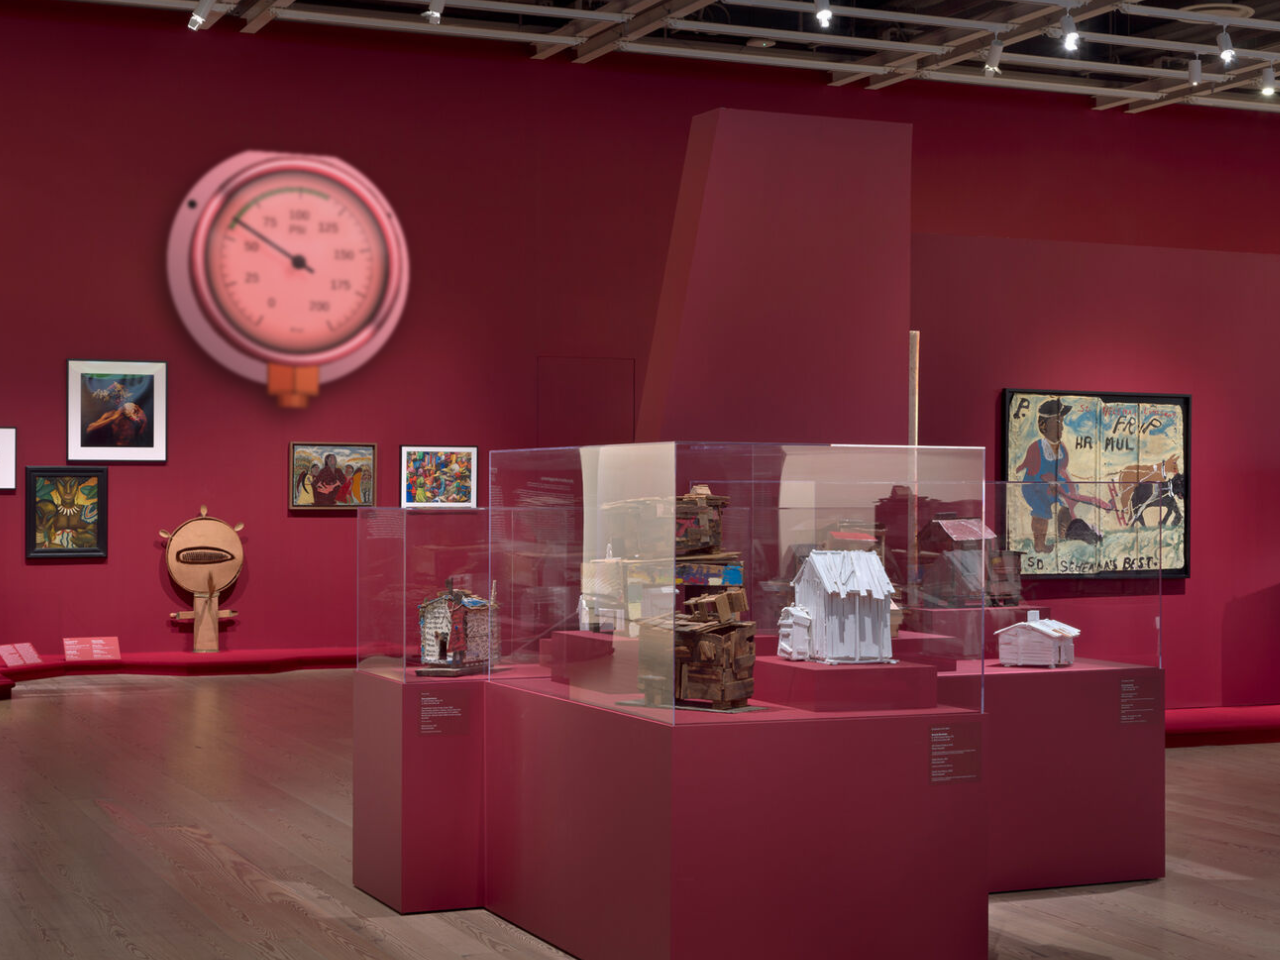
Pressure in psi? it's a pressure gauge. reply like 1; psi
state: 60; psi
